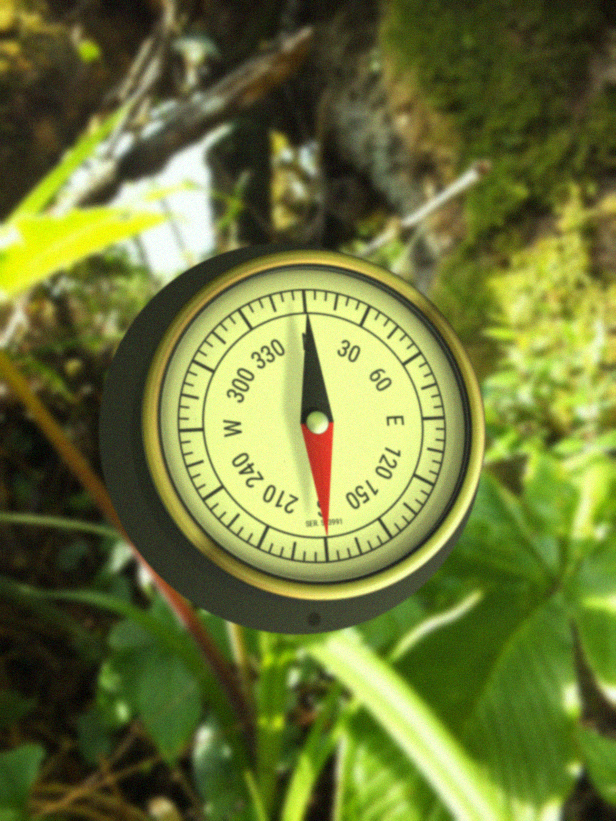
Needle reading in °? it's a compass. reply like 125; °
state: 180; °
